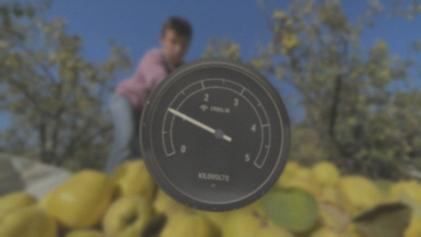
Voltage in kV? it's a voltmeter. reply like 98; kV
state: 1; kV
